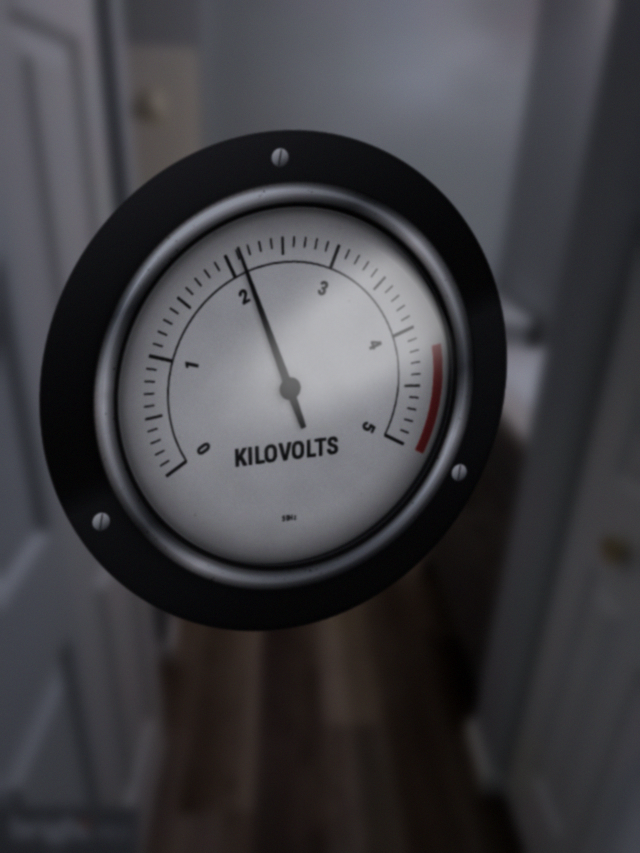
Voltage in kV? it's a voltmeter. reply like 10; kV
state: 2.1; kV
